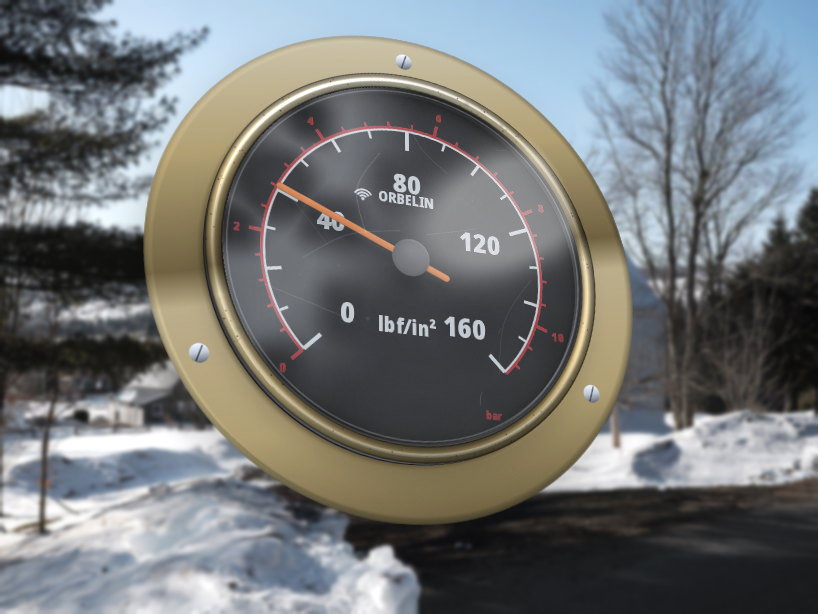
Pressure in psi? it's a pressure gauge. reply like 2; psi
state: 40; psi
